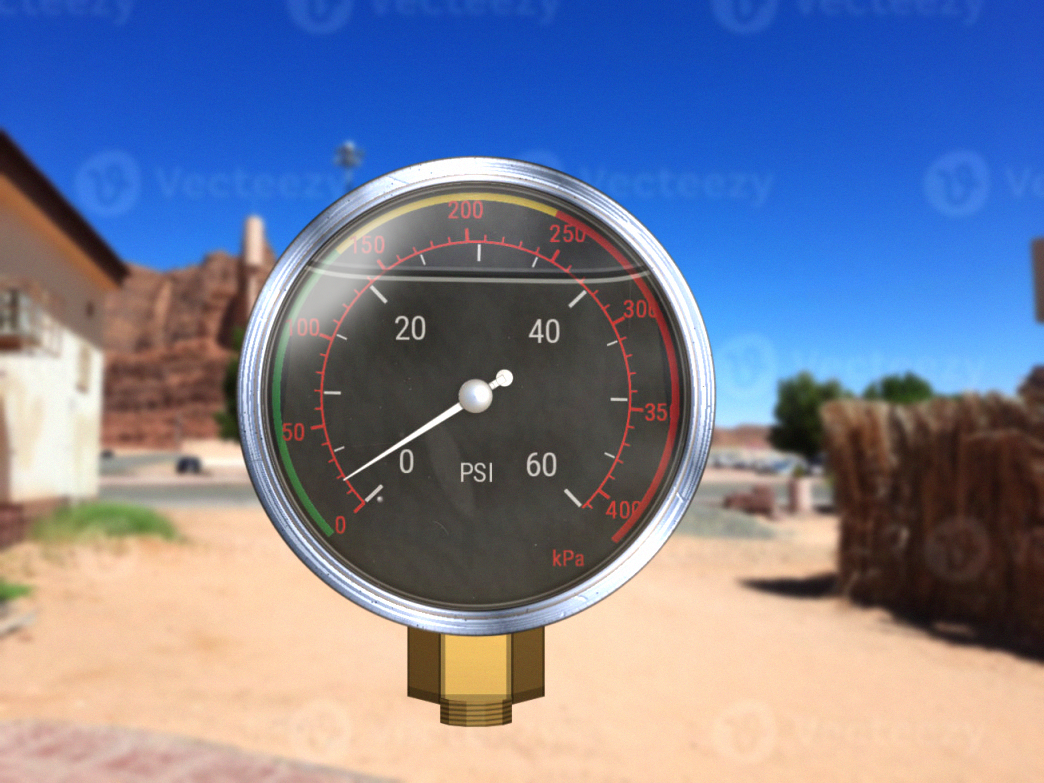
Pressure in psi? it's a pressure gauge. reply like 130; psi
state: 2.5; psi
